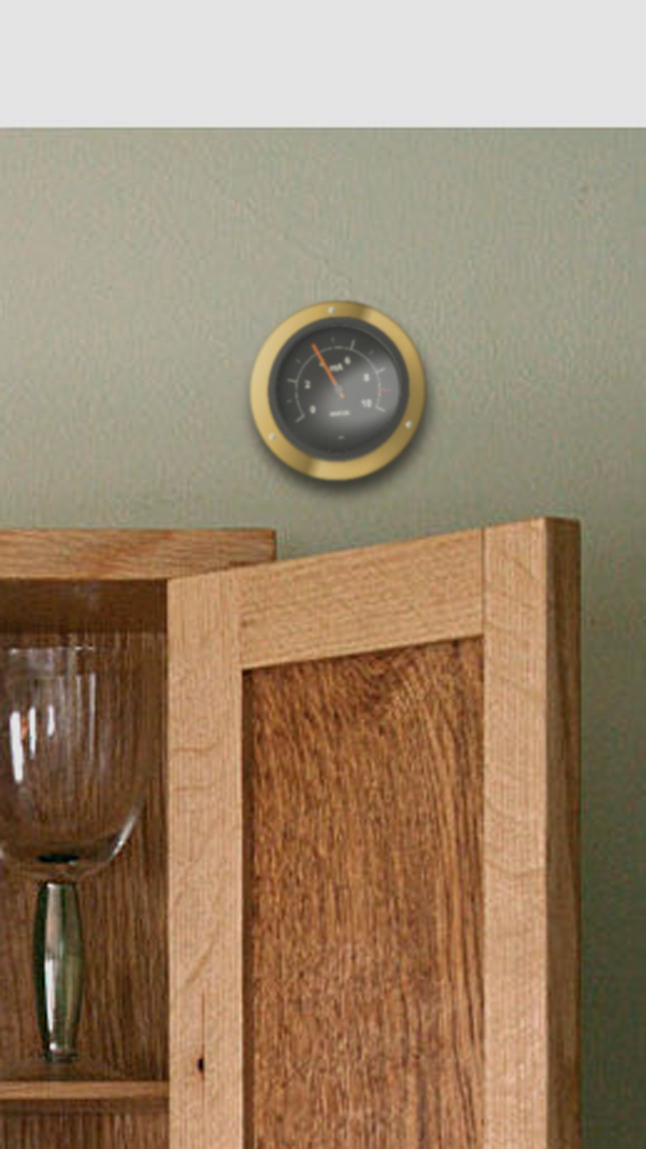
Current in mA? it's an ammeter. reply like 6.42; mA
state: 4; mA
